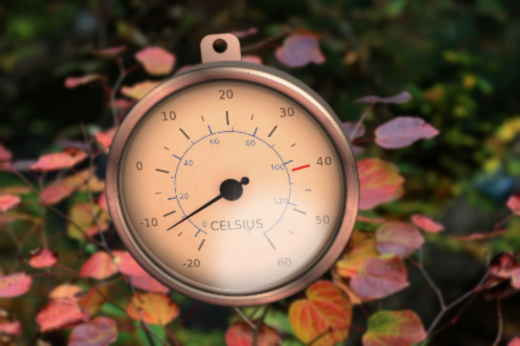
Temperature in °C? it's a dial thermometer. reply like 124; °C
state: -12.5; °C
